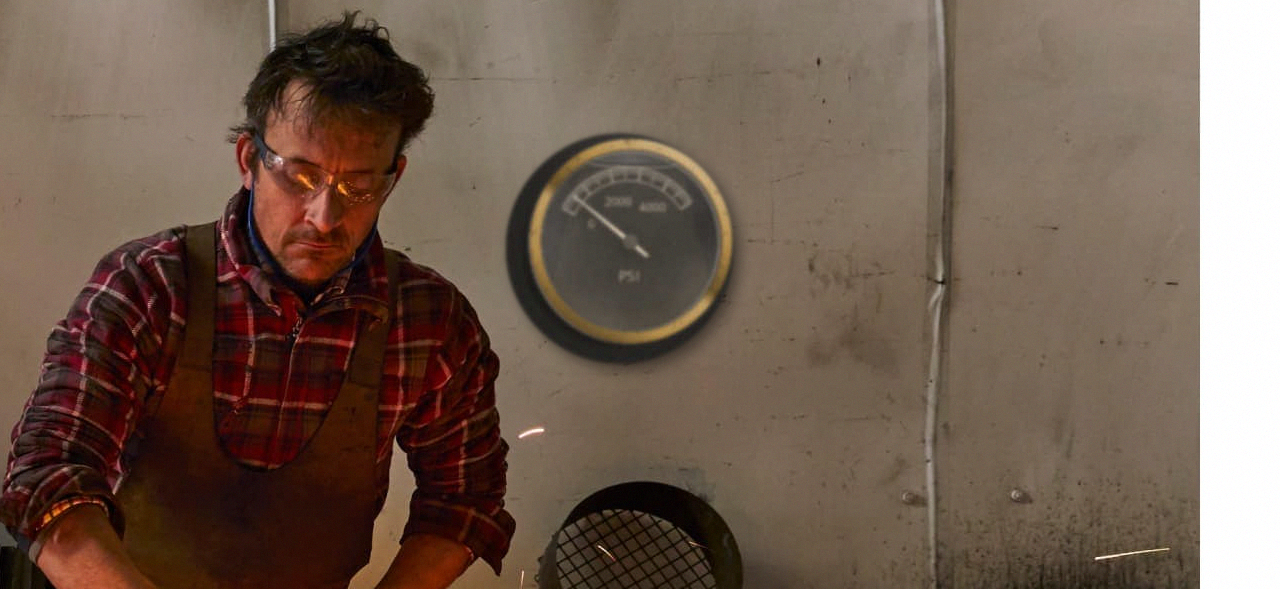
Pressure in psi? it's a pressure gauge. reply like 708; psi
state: 500; psi
